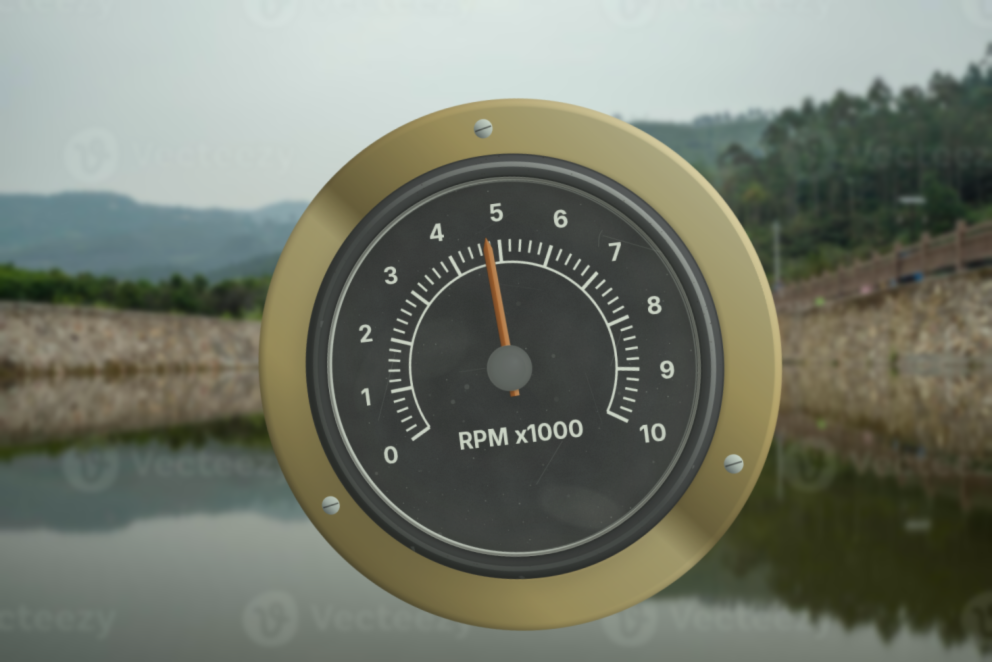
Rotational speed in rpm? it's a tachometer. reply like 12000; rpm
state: 4800; rpm
